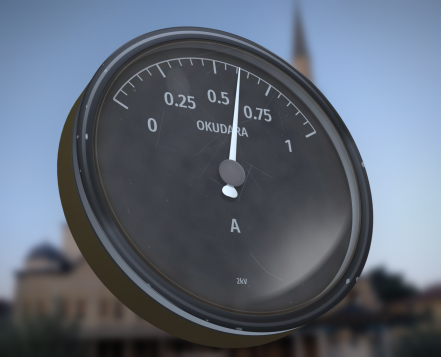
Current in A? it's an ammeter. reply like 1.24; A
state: 0.6; A
